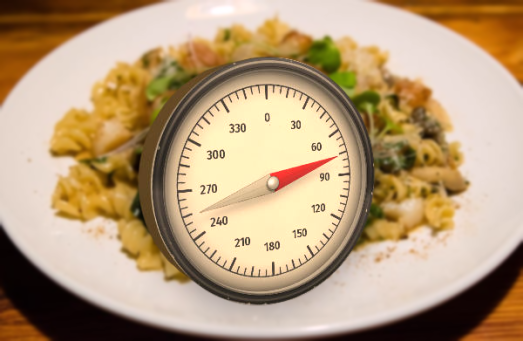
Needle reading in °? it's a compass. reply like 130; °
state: 75; °
